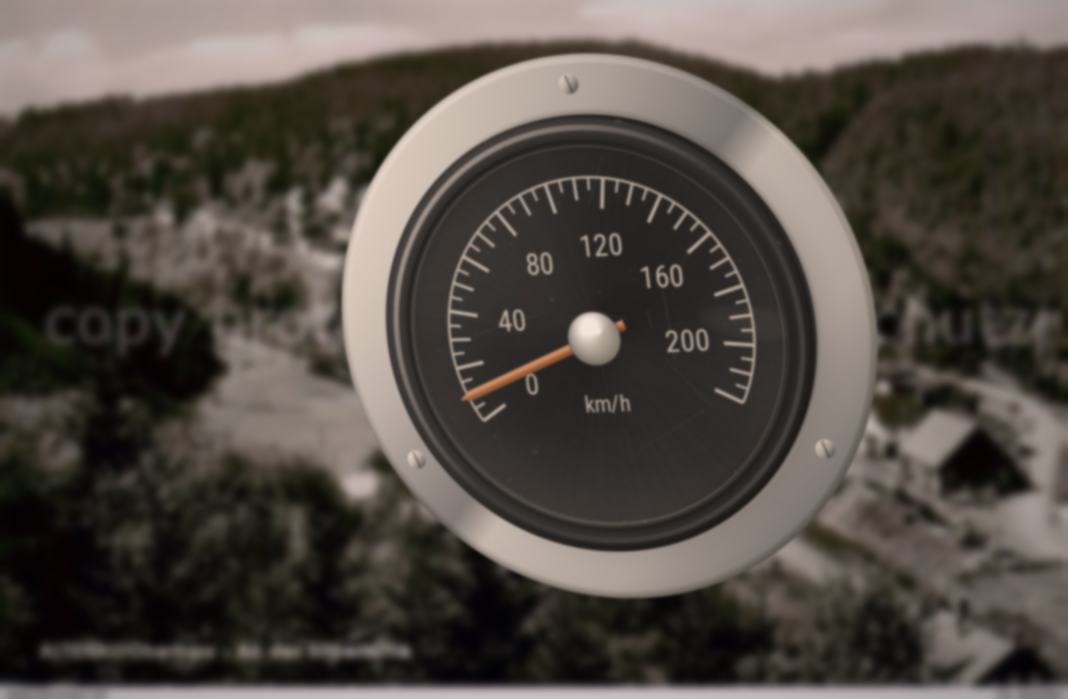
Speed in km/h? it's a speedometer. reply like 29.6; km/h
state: 10; km/h
